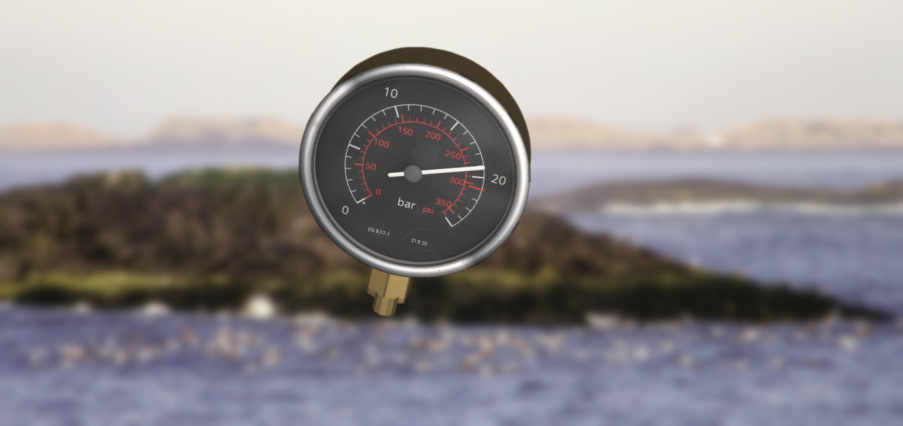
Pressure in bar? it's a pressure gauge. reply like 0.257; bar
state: 19; bar
